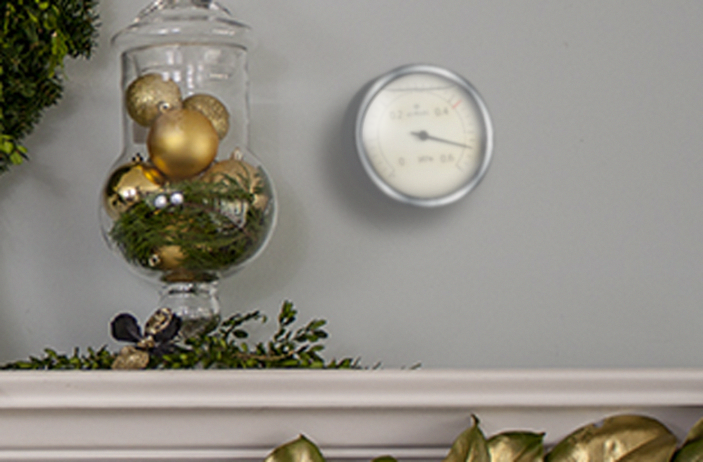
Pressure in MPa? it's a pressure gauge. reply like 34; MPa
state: 0.54; MPa
